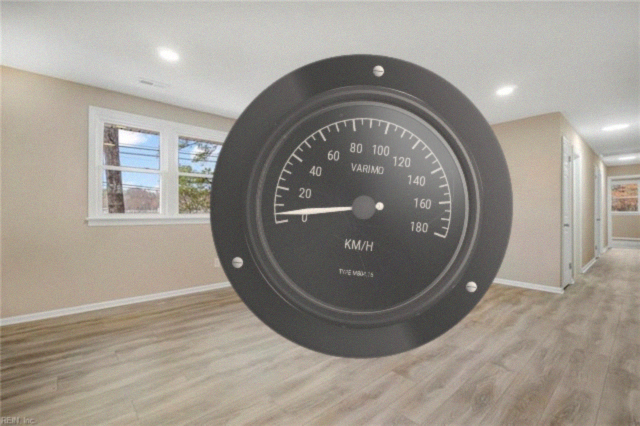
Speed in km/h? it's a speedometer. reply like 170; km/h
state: 5; km/h
